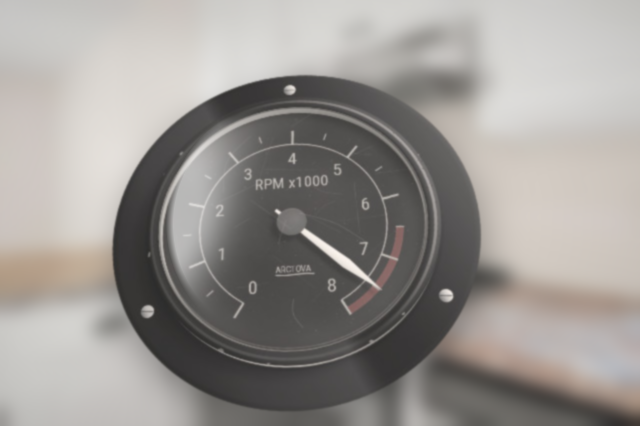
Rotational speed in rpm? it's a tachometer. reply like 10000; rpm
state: 7500; rpm
